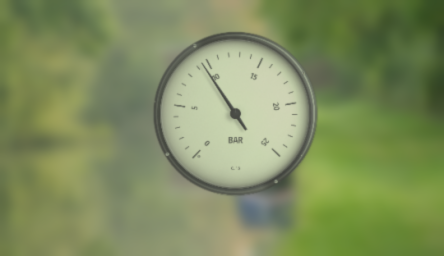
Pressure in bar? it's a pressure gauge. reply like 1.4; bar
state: 9.5; bar
